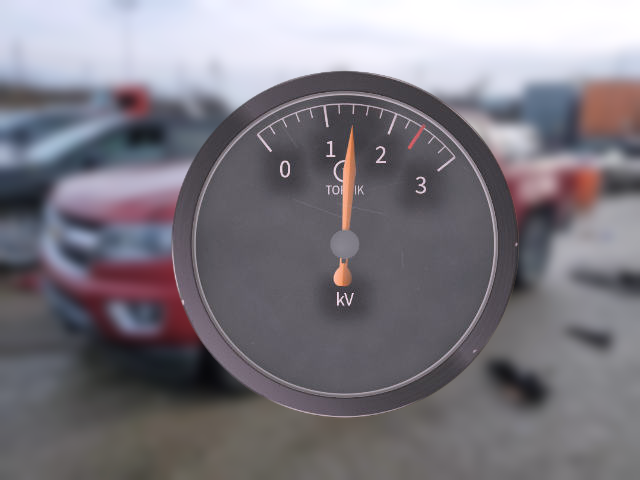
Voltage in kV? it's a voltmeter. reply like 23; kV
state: 1.4; kV
